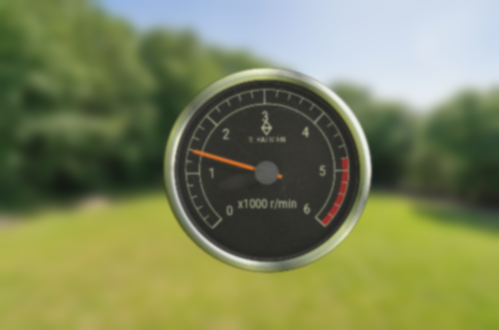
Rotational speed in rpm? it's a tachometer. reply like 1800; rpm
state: 1400; rpm
